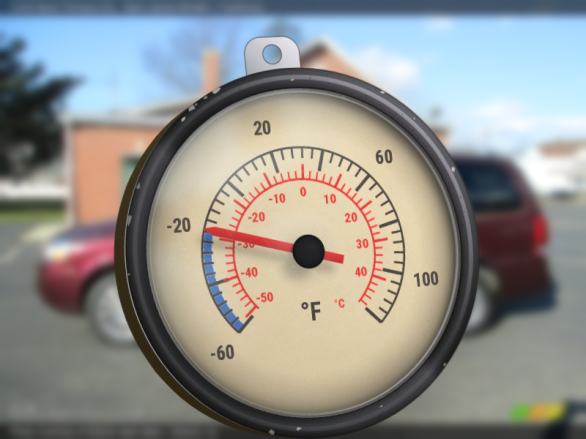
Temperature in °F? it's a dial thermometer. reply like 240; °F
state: -20; °F
